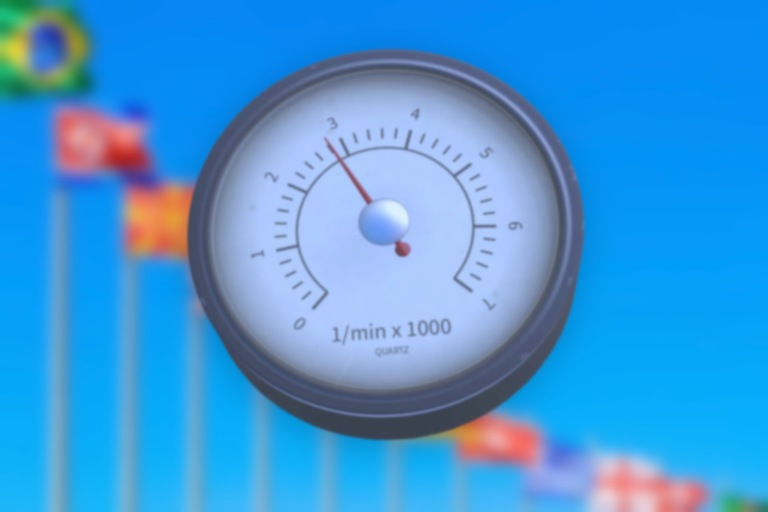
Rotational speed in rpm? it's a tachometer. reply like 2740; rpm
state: 2800; rpm
